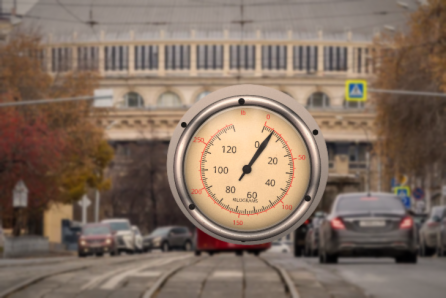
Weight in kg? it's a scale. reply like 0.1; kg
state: 5; kg
